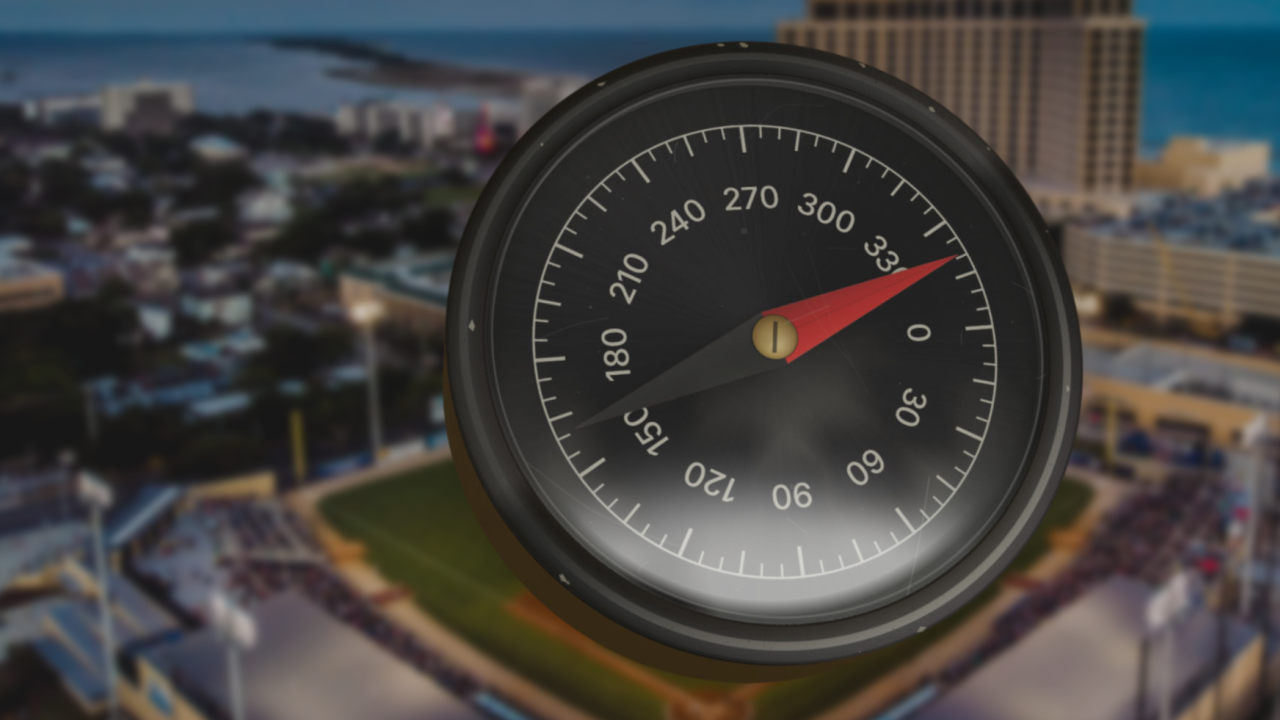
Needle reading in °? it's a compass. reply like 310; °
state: 340; °
